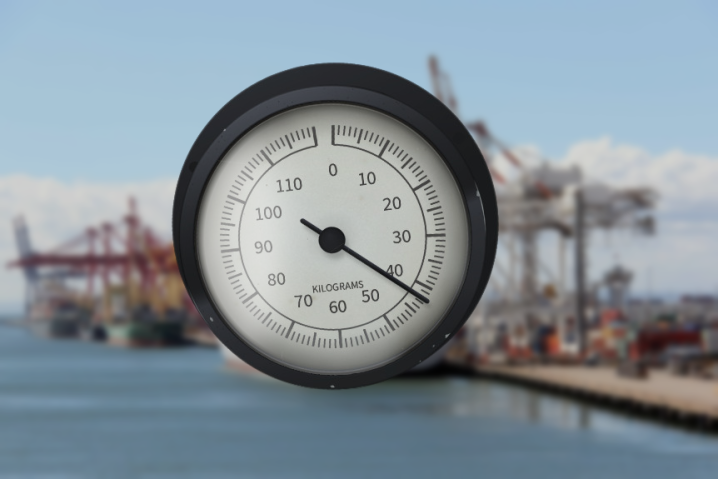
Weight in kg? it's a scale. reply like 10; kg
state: 42; kg
